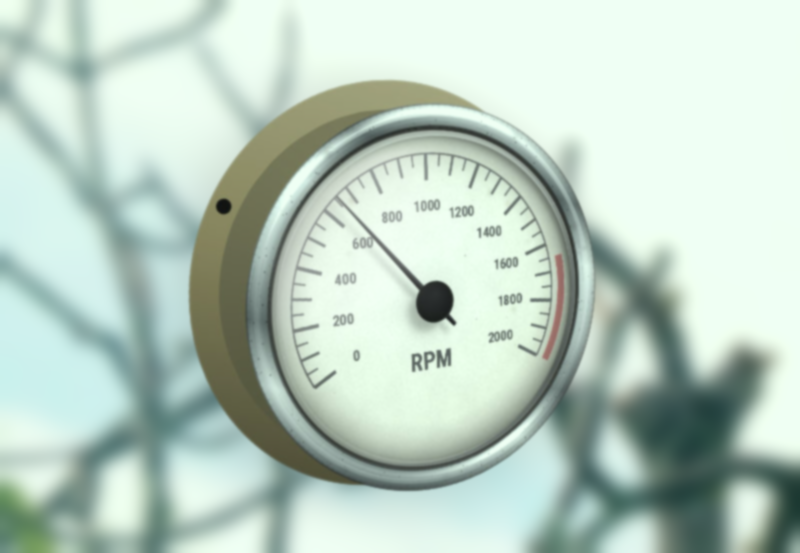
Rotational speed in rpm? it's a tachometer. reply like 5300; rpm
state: 650; rpm
